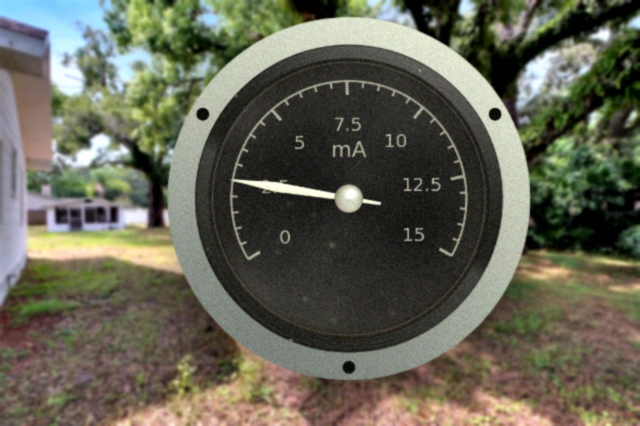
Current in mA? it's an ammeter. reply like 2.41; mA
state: 2.5; mA
